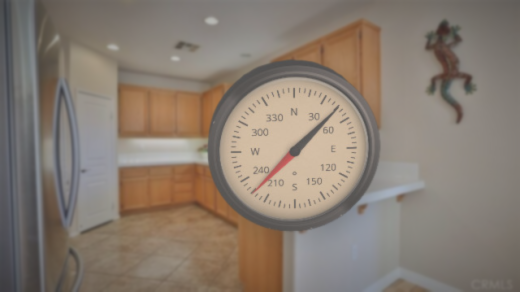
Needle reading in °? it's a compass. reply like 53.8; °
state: 225; °
